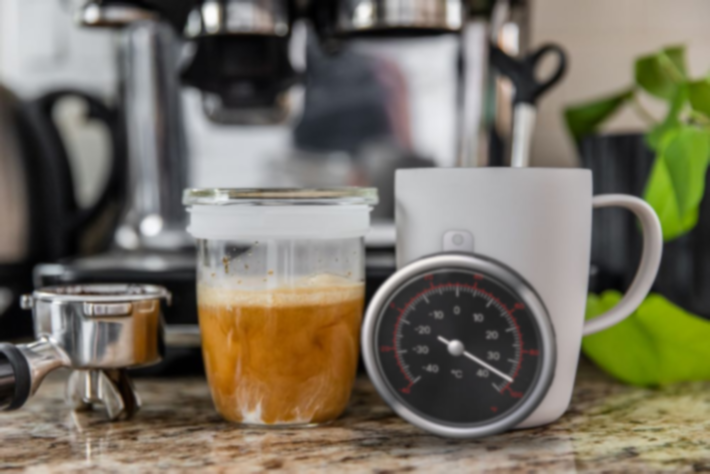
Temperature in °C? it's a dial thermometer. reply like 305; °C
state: 35; °C
